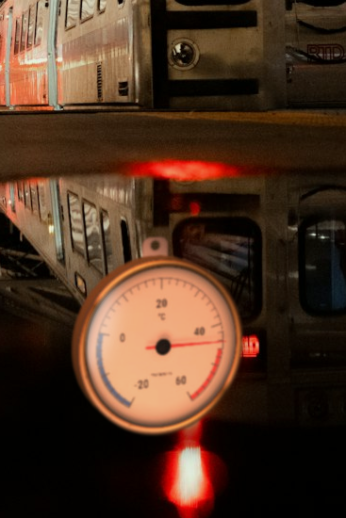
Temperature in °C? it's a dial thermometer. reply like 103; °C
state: 44; °C
